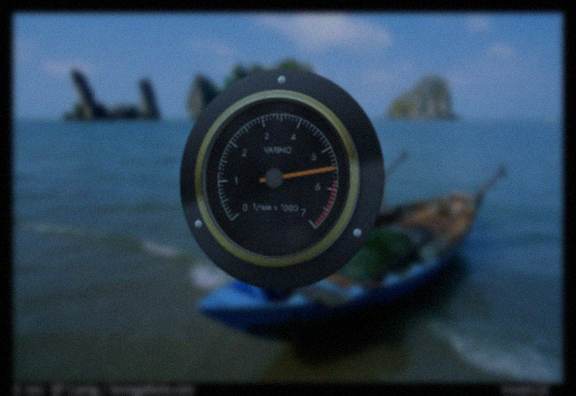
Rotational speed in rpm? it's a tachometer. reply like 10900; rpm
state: 5500; rpm
